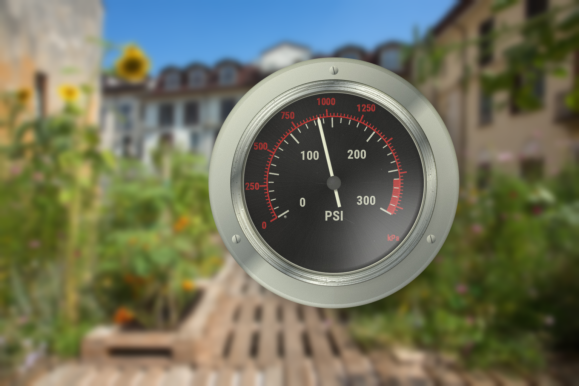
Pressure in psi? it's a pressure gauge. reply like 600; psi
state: 135; psi
